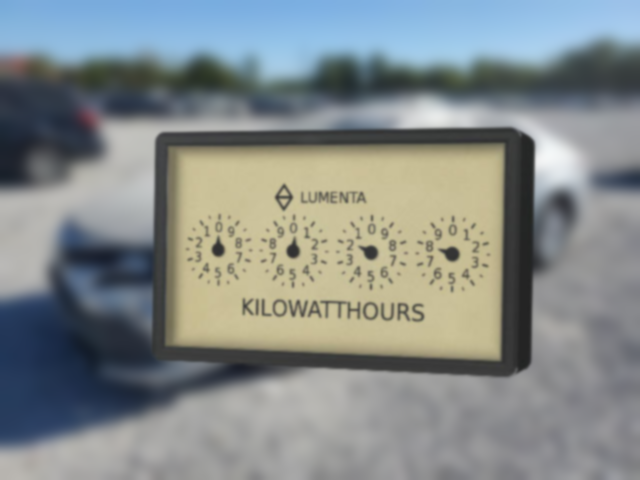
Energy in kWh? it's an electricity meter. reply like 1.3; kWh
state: 18; kWh
